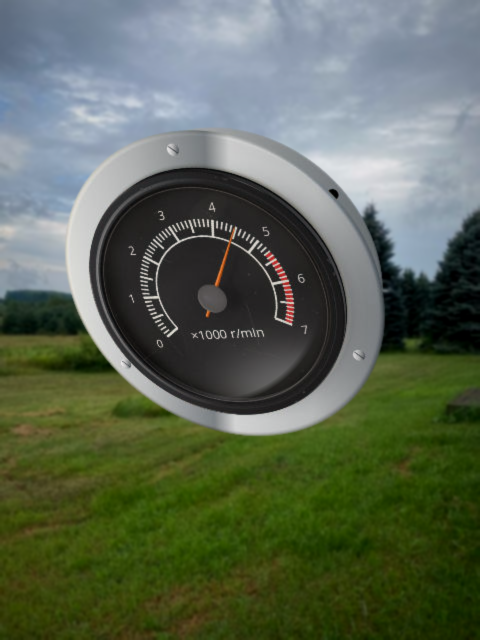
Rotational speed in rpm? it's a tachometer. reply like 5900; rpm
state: 4500; rpm
